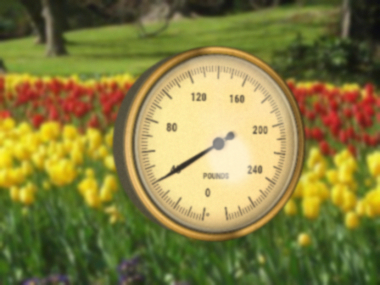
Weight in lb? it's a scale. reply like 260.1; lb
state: 40; lb
